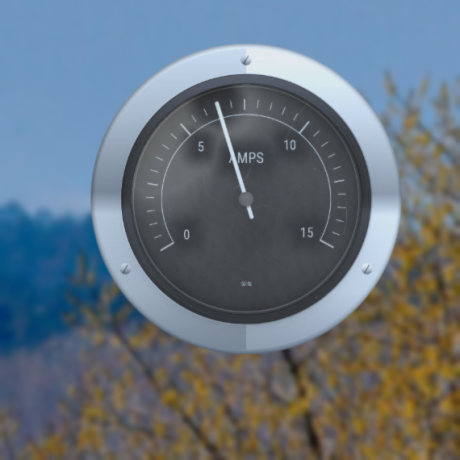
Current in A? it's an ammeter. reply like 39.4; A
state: 6.5; A
